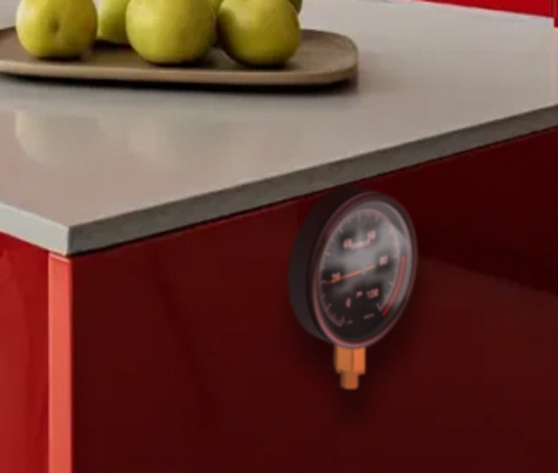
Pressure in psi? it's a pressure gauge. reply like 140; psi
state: 20; psi
